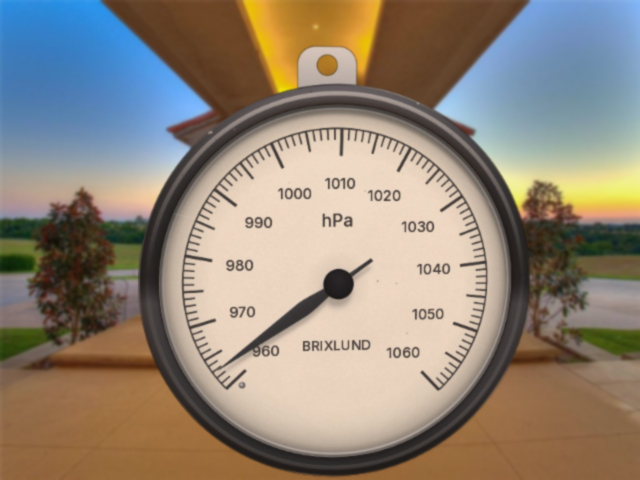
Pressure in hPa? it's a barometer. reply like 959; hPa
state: 963; hPa
